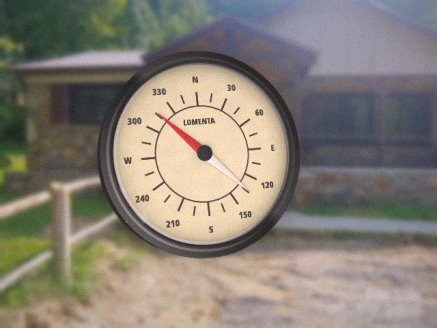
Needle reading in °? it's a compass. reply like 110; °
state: 315; °
